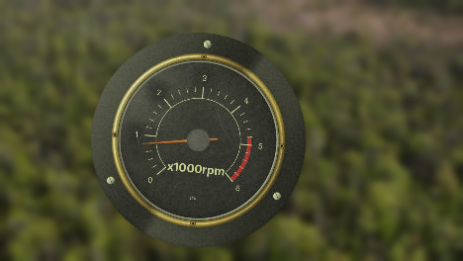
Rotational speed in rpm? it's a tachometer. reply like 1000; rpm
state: 800; rpm
